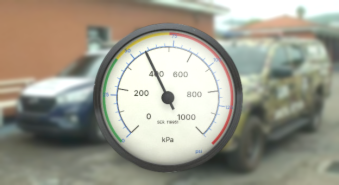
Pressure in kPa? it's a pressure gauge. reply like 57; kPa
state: 400; kPa
